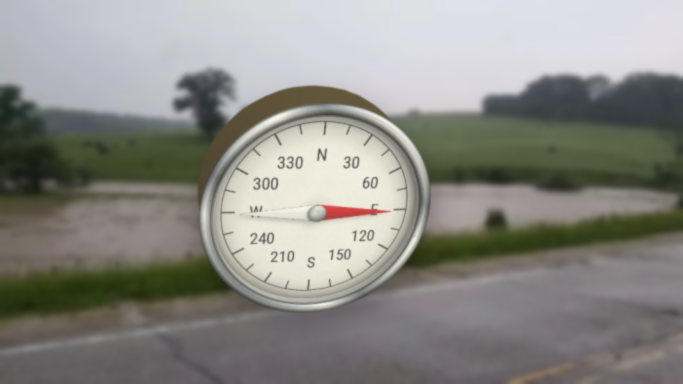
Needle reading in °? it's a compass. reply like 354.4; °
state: 90; °
